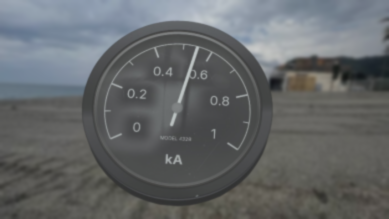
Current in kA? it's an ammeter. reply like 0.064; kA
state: 0.55; kA
